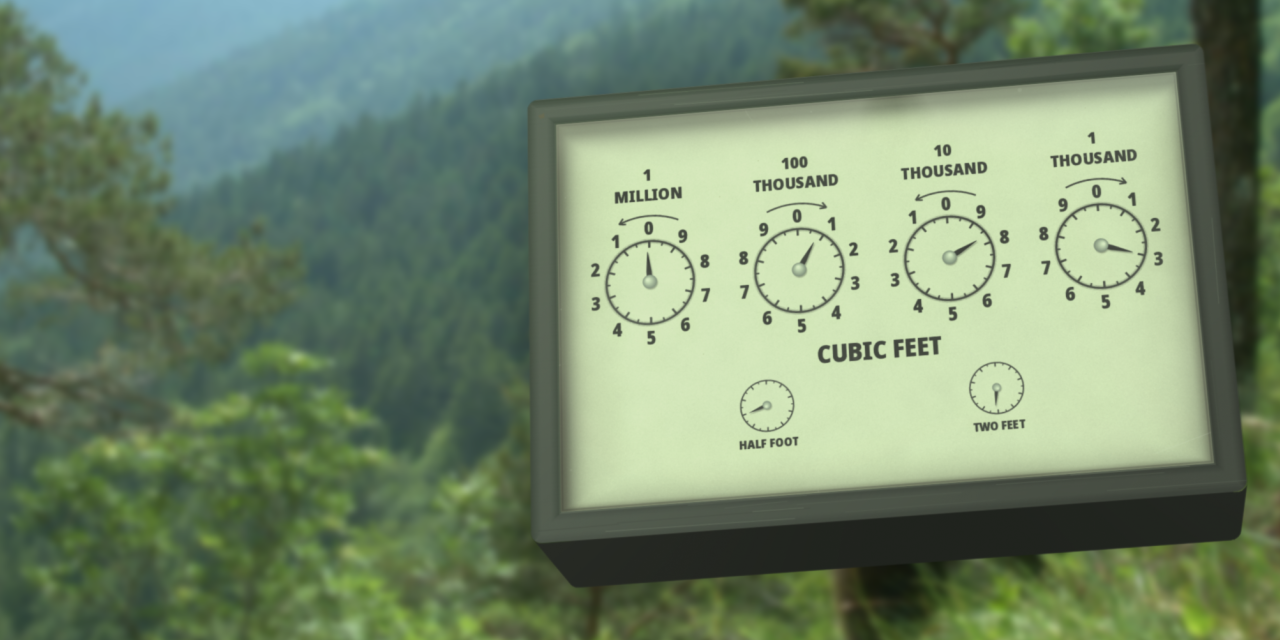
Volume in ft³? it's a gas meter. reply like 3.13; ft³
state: 8300; ft³
